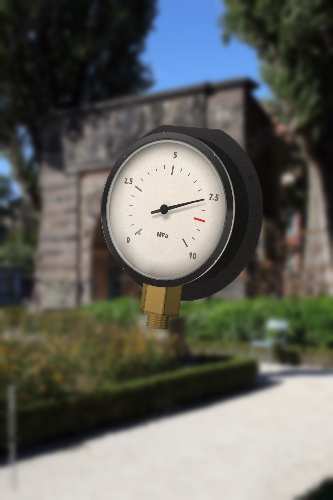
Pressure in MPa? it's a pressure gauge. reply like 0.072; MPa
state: 7.5; MPa
